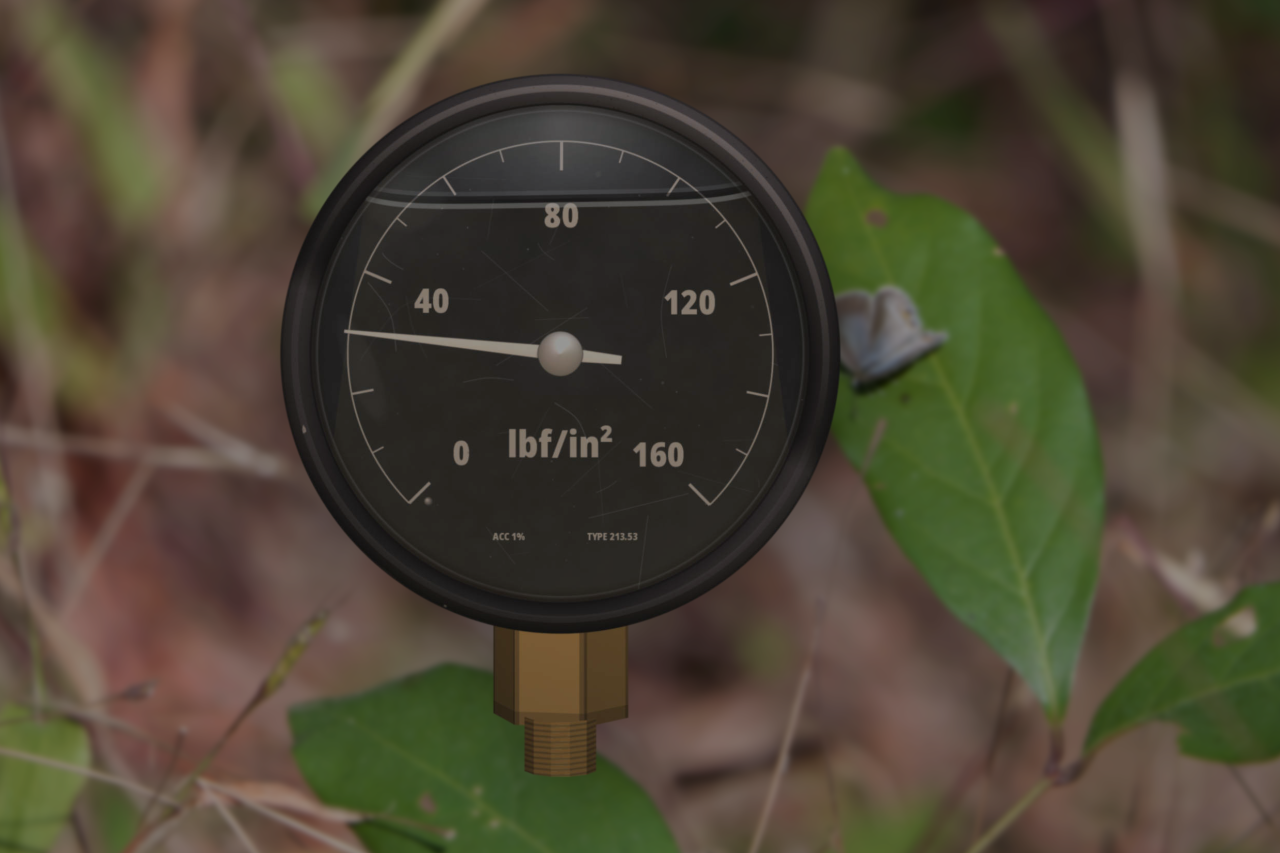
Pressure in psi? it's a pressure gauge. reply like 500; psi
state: 30; psi
